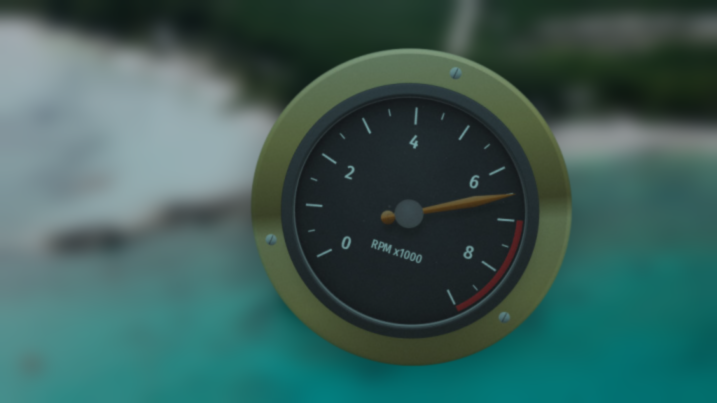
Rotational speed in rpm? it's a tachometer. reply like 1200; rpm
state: 6500; rpm
